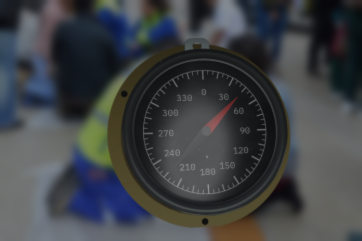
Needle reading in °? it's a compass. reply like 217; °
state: 45; °
